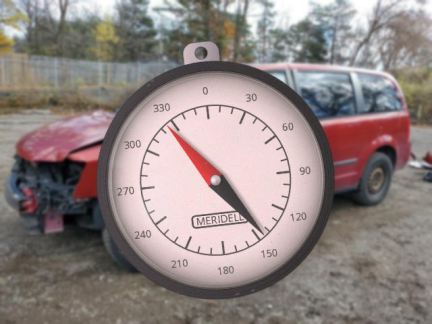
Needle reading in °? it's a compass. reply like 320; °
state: 325; °
